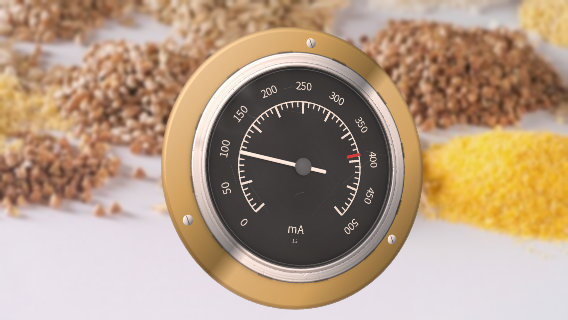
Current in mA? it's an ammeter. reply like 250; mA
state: 100; mA
